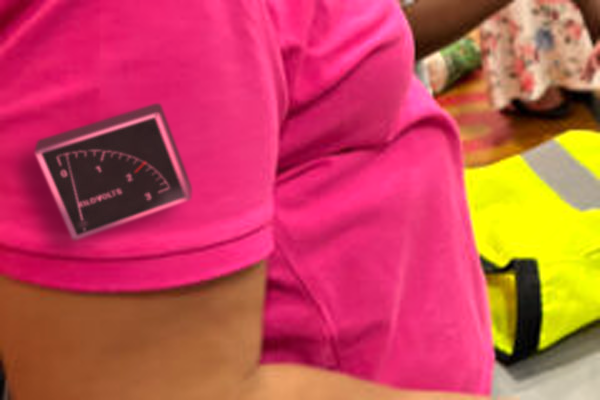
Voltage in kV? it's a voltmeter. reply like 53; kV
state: 0.2; kV
